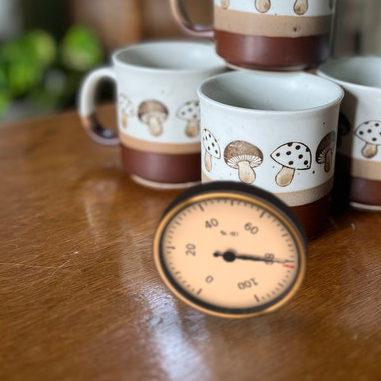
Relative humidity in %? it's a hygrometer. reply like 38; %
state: 80; %
